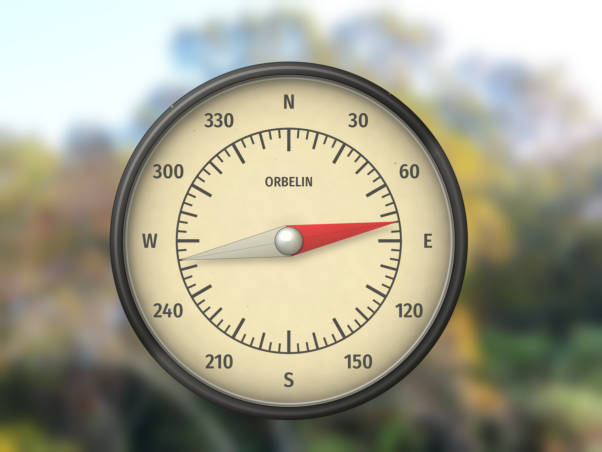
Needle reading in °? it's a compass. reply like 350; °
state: 80; °
